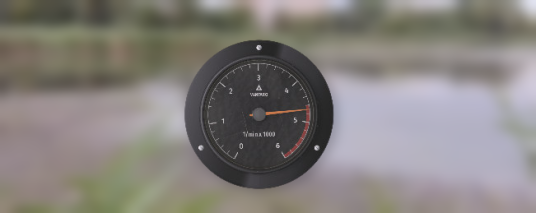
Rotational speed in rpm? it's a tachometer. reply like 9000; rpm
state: 4700; rpm
